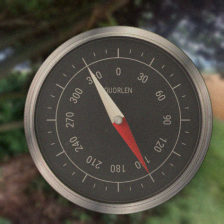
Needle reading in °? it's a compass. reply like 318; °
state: 150; °
